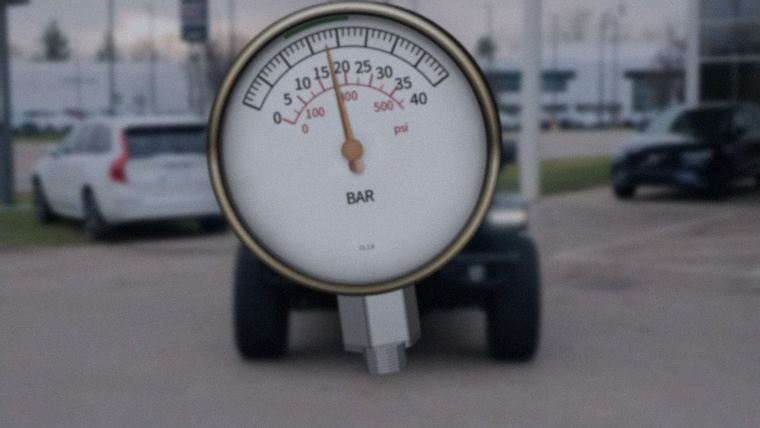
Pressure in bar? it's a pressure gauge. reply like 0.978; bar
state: 18; bar
